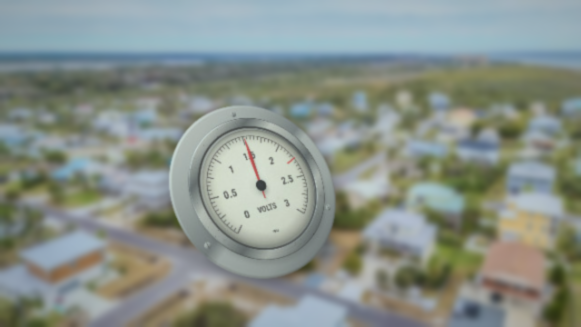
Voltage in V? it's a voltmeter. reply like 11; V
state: 1.5; V
